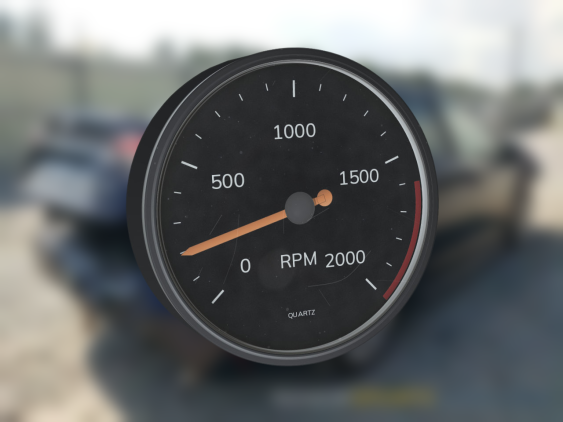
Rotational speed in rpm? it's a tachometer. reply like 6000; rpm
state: 200; rpm
